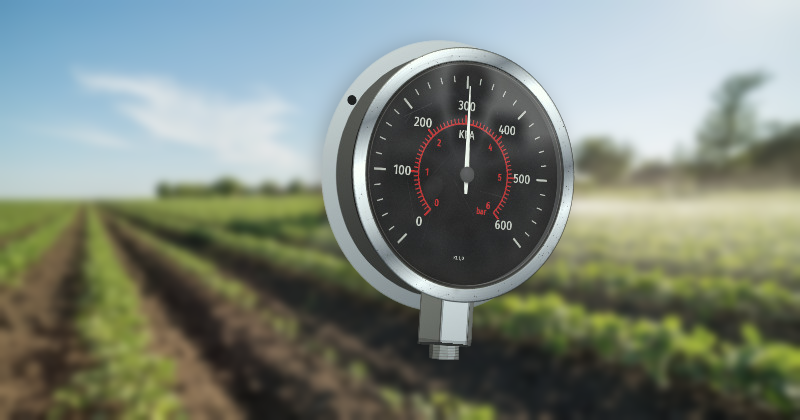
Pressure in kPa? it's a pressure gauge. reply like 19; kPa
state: 300; kPa
